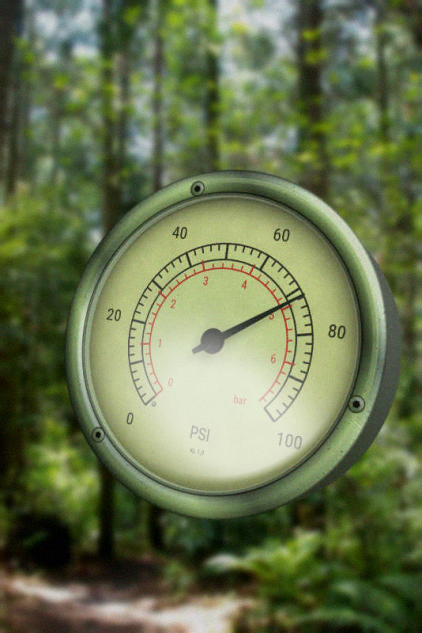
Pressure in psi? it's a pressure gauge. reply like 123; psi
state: 72; psi
